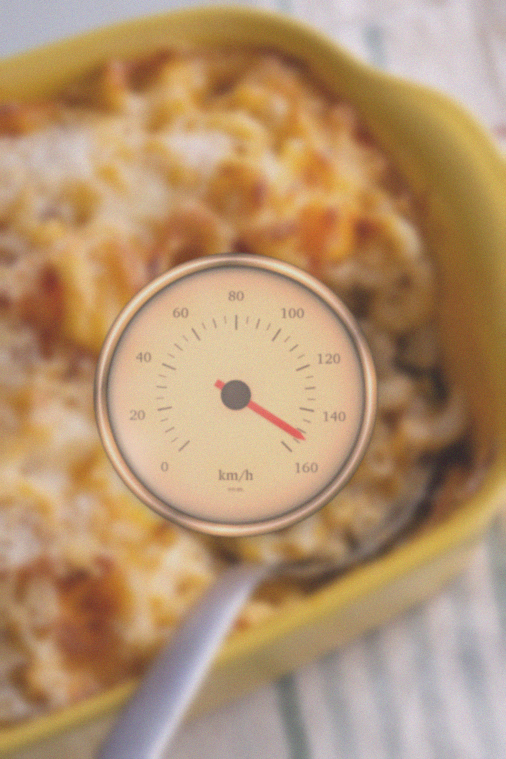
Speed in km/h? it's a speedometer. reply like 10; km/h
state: 152.5; km/h
